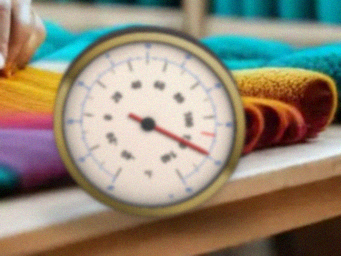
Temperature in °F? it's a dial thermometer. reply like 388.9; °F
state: 120; °F
